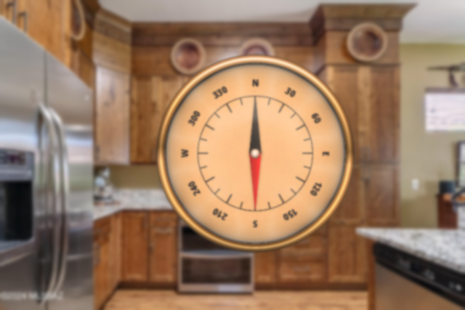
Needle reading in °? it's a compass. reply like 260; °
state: 180; °
